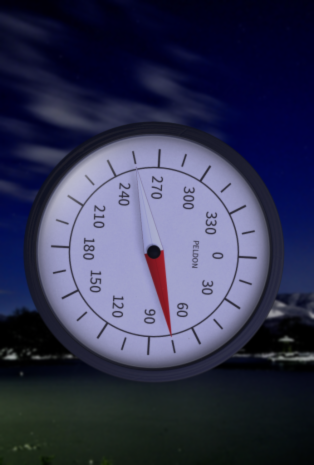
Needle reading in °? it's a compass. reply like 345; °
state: 75; °
